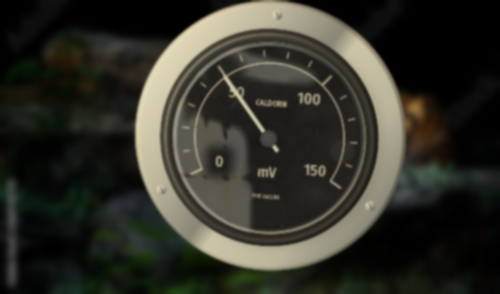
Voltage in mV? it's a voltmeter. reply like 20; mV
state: 50; mV
